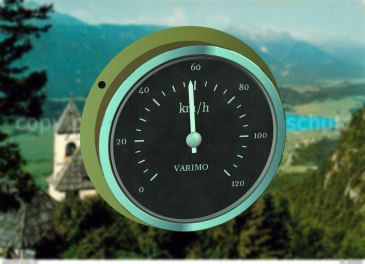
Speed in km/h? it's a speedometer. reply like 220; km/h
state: 57.5; km/h
